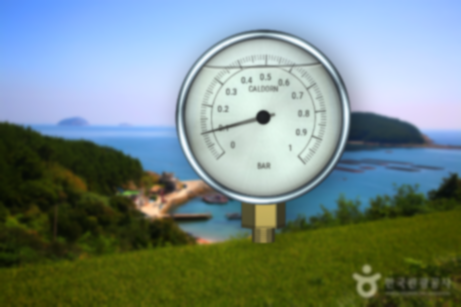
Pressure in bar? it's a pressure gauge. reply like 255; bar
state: 0.1; bar
